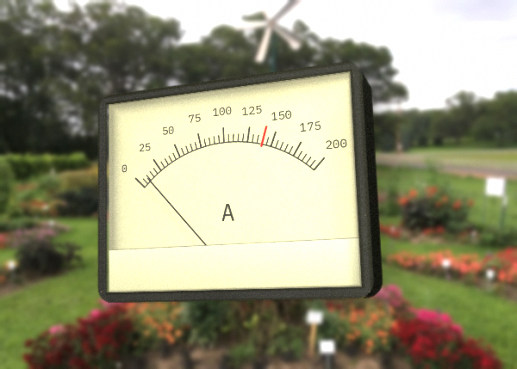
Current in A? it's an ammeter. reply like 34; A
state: 10; A
